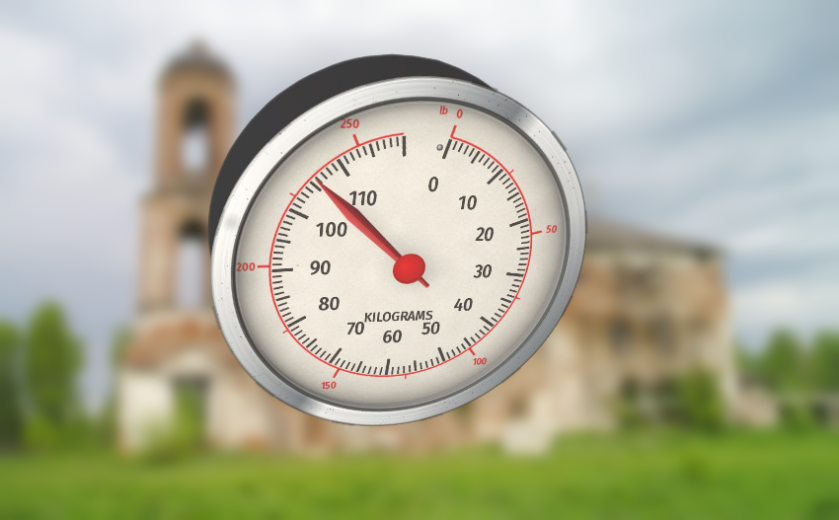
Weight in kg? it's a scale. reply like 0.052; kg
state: 106; kg
